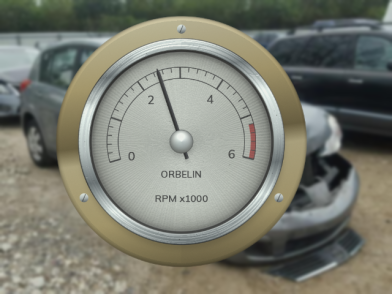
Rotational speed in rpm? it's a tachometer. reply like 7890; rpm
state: 2500; rpm
